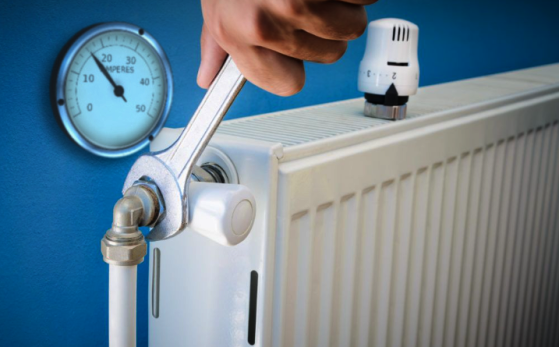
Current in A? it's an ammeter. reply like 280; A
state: 16; A
